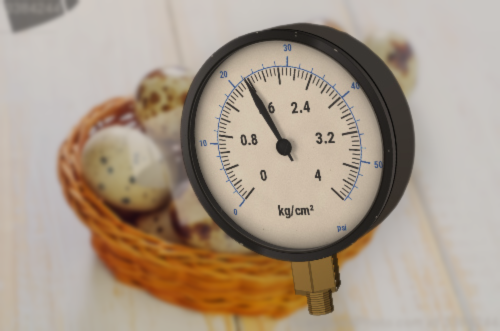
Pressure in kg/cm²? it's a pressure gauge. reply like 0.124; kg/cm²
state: 1.6; kg/cm²
